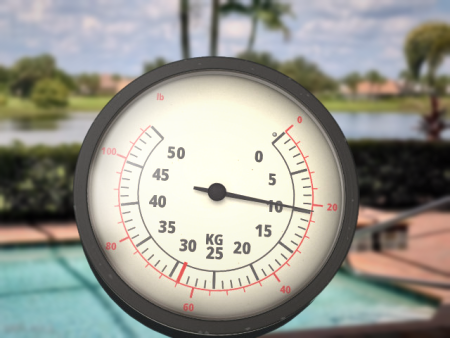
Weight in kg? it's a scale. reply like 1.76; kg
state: 10; kg
